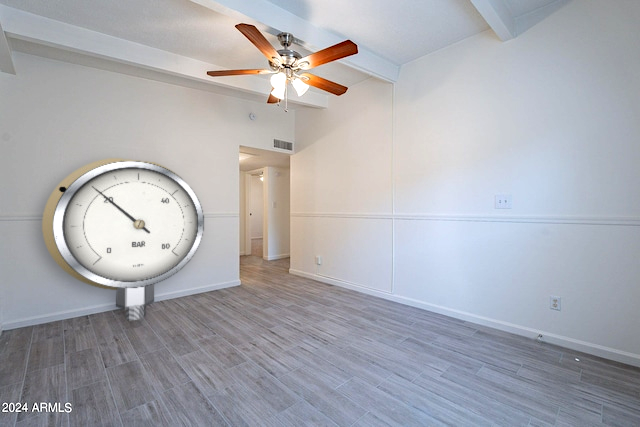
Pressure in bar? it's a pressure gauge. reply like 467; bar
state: 20; bar
